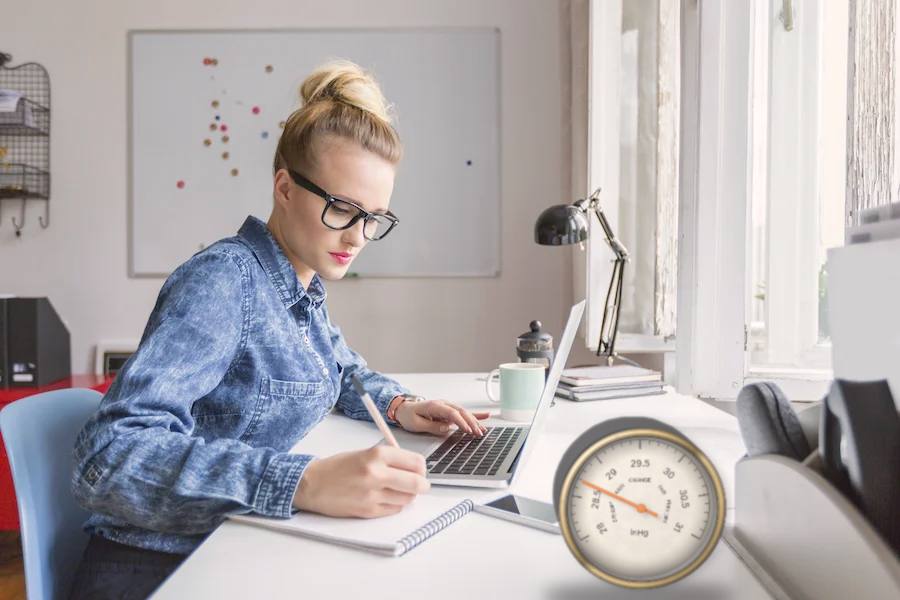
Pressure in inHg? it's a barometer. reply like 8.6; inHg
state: 28.7; inHg
